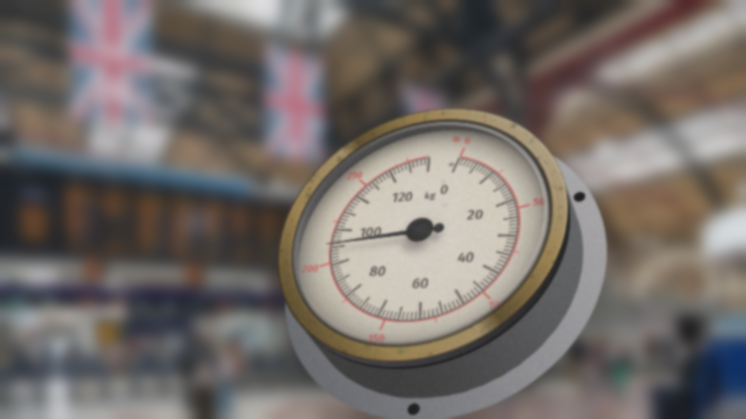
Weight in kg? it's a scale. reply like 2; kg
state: 95; kg
